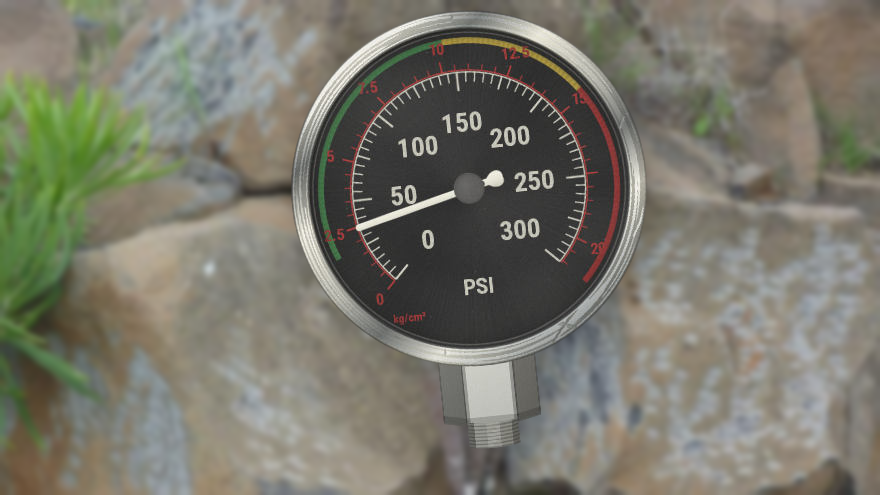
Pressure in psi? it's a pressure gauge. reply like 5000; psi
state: 35; psi
